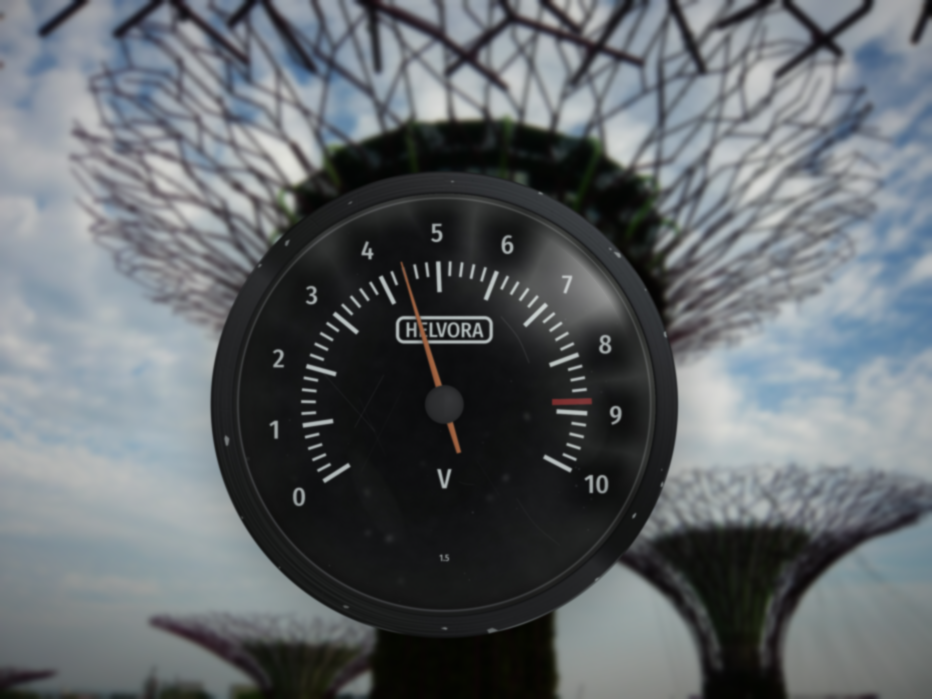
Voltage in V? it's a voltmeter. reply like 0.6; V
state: 4.4; V
